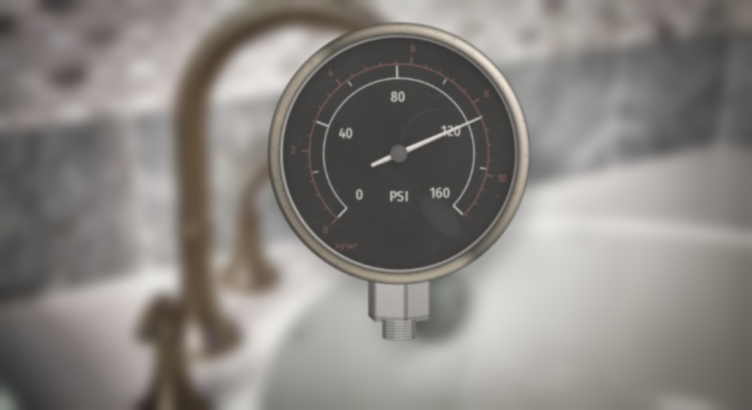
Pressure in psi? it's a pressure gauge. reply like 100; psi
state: 120; psi
